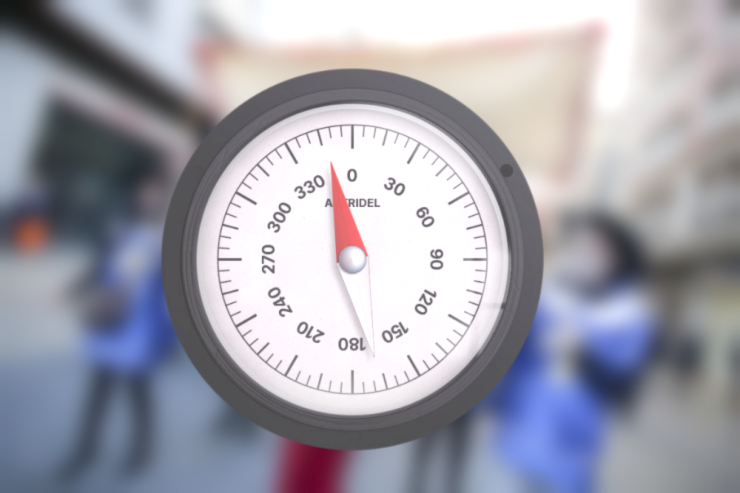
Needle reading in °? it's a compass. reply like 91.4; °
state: 347.5; °
